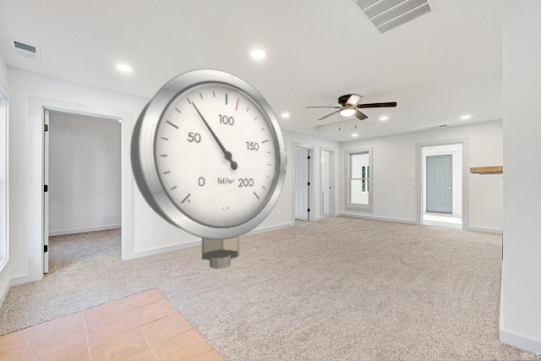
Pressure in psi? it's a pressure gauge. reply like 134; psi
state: 70; psi
